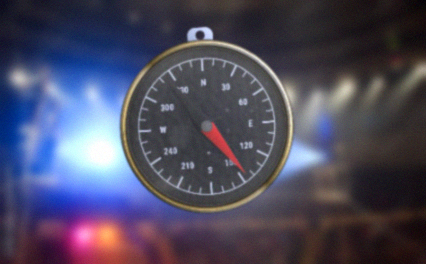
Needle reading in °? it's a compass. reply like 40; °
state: 145; °
